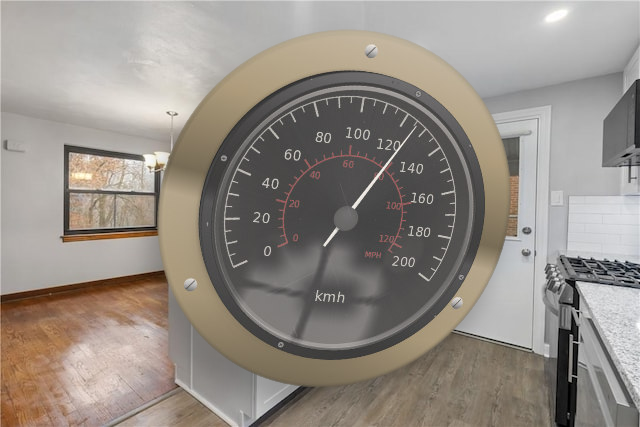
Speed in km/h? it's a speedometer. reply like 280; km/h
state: 125; km/h
